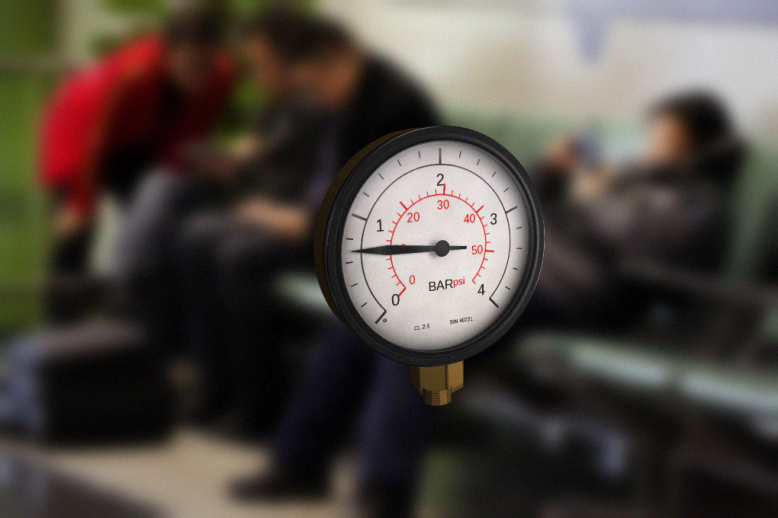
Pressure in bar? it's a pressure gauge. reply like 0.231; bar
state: 0.7; bar
